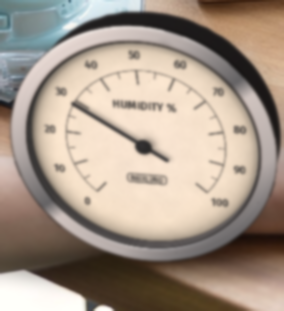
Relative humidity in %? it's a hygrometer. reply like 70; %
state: 30; %
